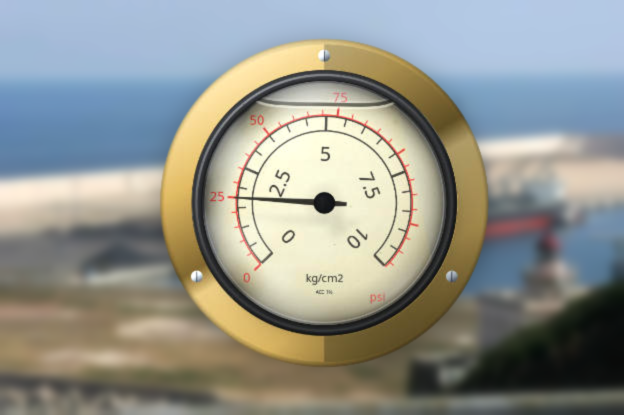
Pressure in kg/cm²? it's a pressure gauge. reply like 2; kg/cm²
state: 1.75; kg/cm²
